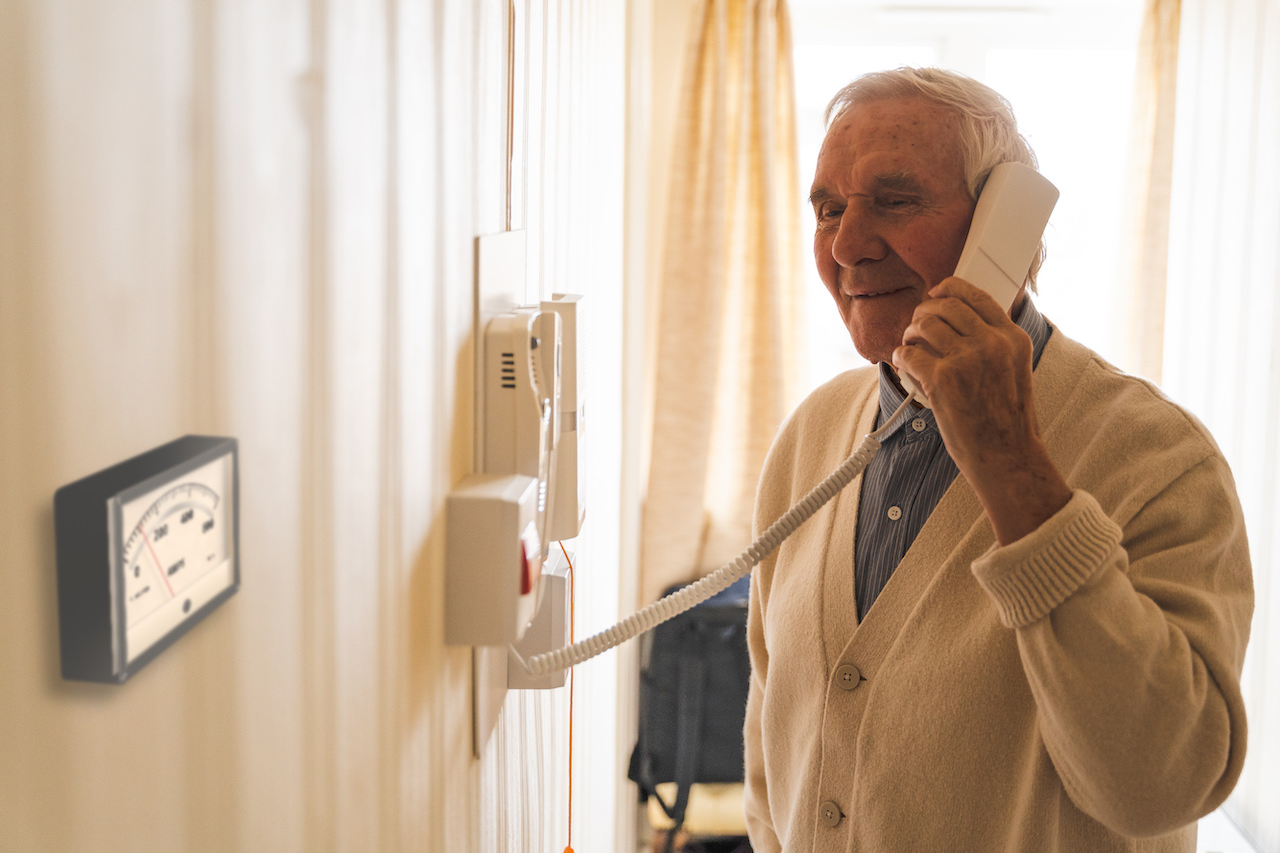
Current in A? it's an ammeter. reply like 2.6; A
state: 100; A
